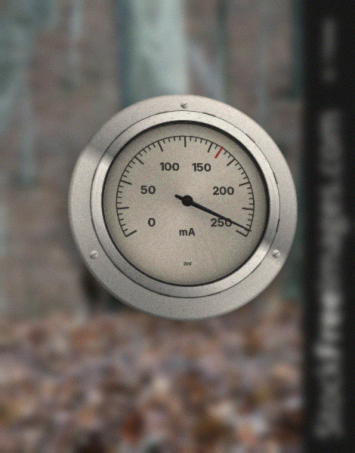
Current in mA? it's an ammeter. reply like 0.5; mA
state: 245; mA
